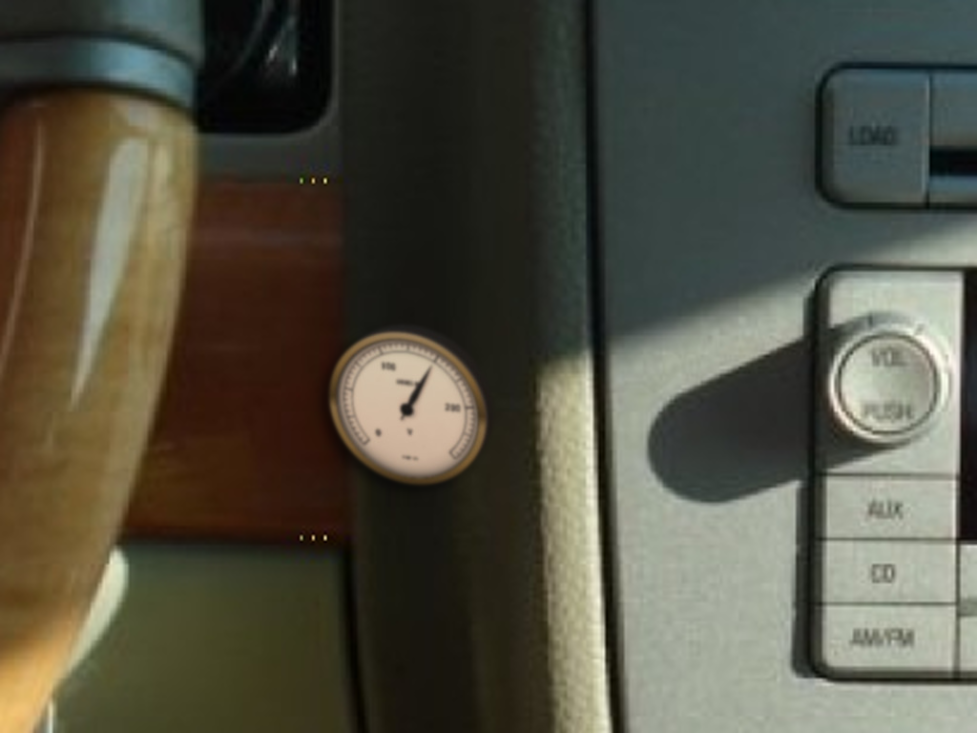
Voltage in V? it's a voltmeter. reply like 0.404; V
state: 150; V
